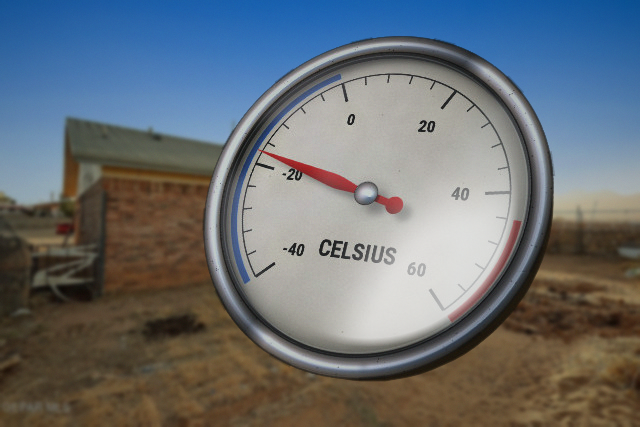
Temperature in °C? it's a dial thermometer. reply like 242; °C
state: -18; °C
